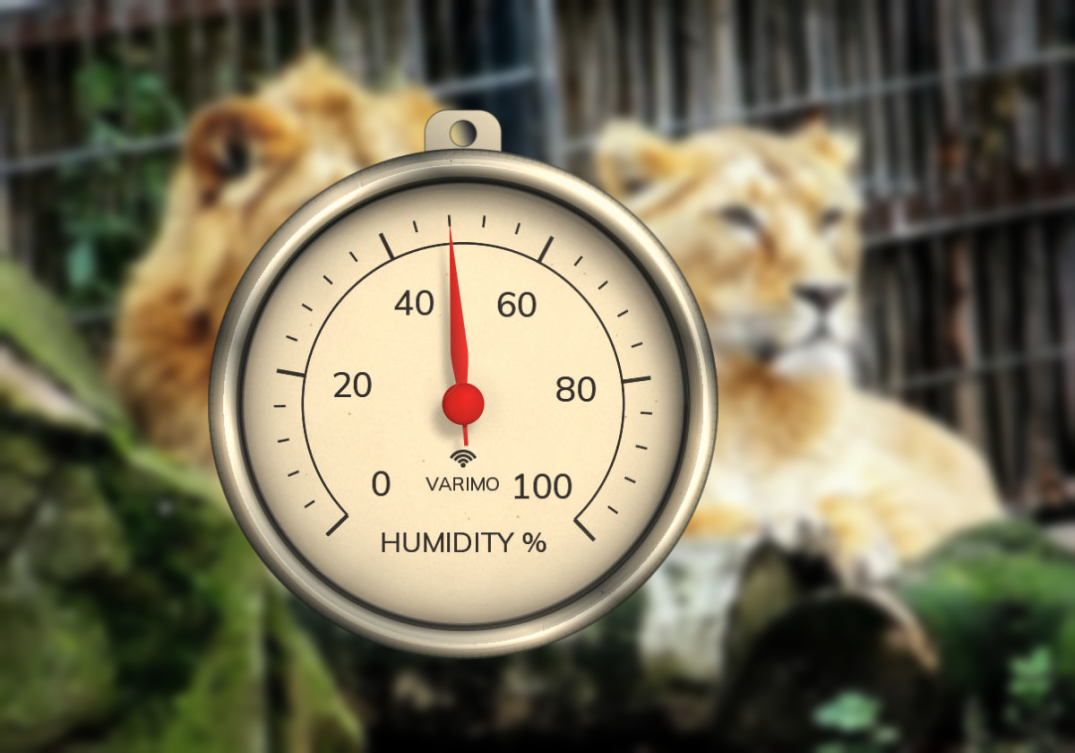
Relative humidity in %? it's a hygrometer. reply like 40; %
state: 48; %
